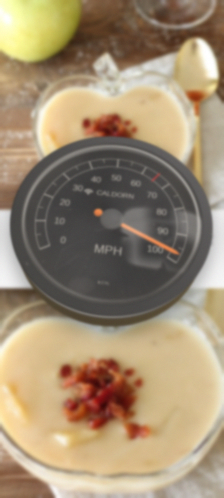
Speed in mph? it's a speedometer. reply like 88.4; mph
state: 97.5; mph
